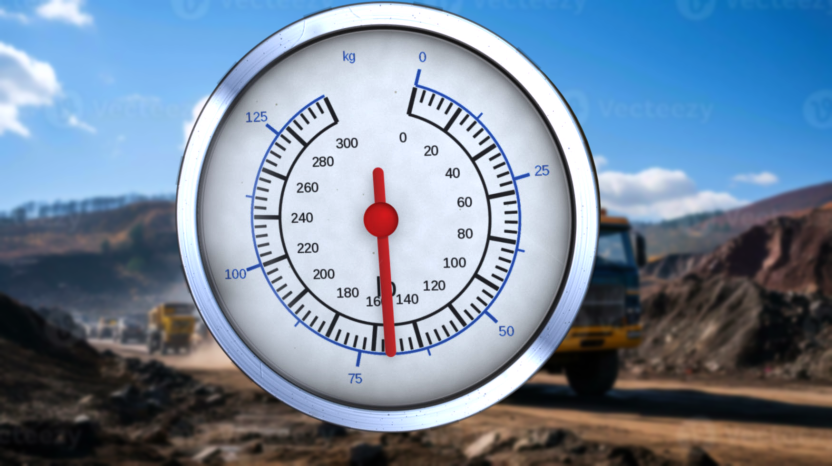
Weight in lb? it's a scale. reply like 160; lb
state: 152; lb
